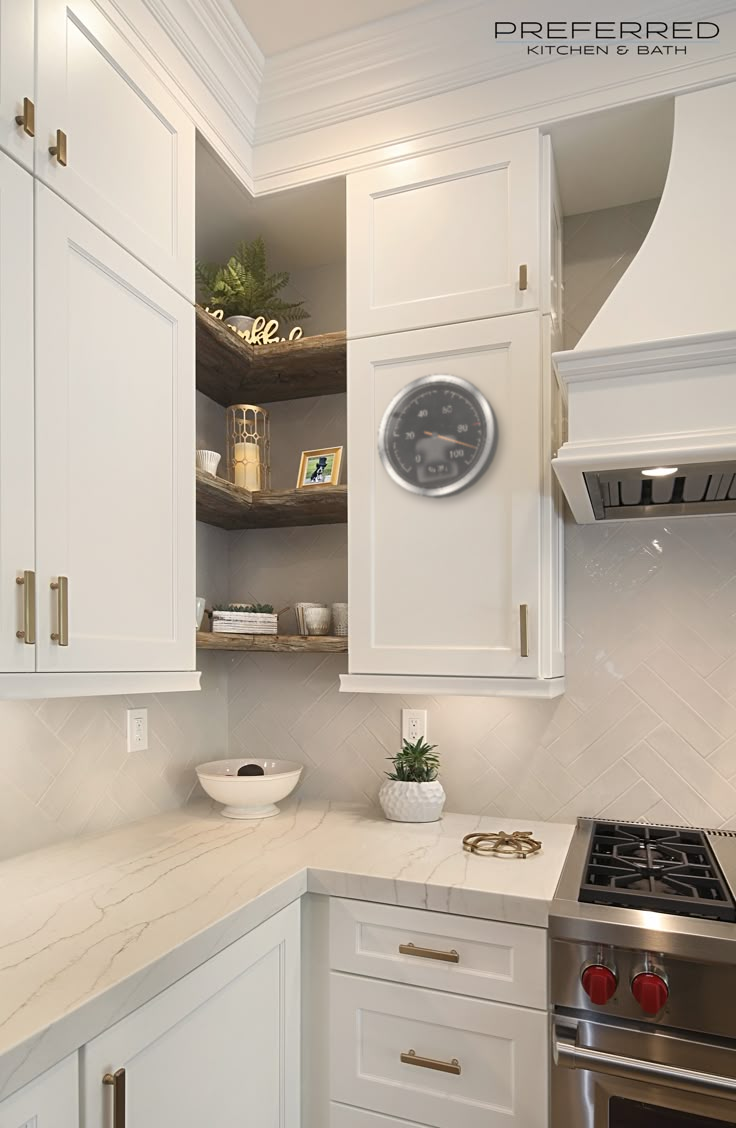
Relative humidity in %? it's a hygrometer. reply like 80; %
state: 92; %
